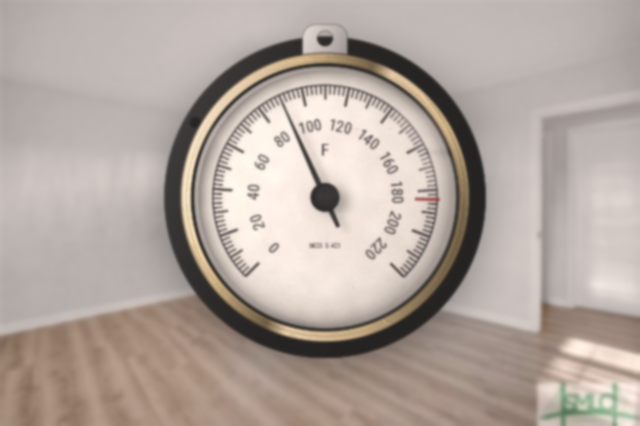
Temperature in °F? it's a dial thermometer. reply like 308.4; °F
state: 90; °F
